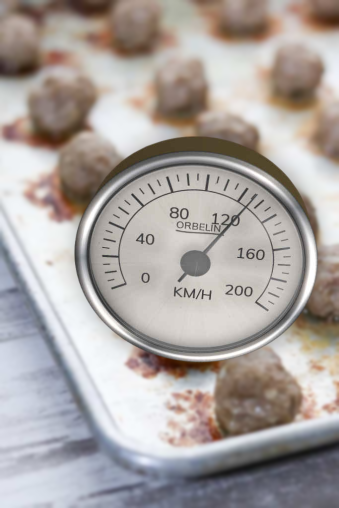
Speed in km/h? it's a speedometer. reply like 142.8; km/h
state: 125; km/h
